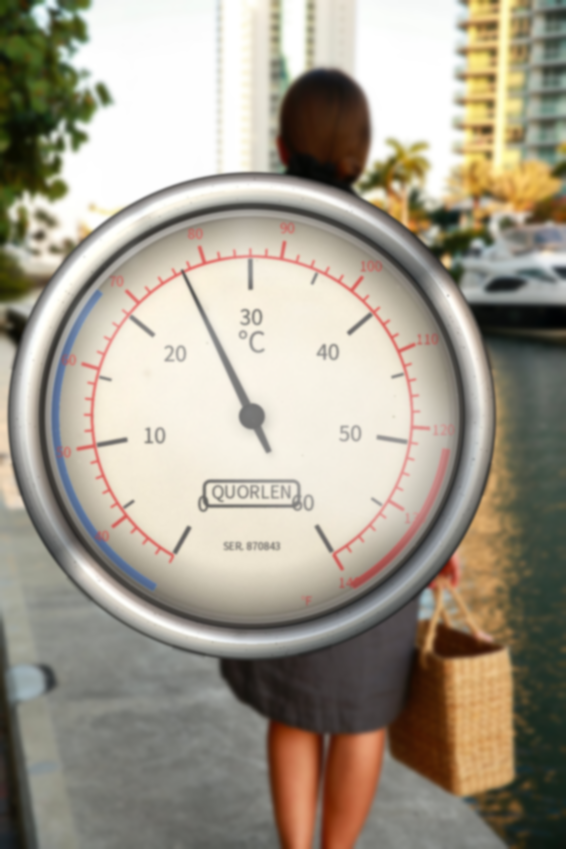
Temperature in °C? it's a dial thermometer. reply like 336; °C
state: 25; °C
